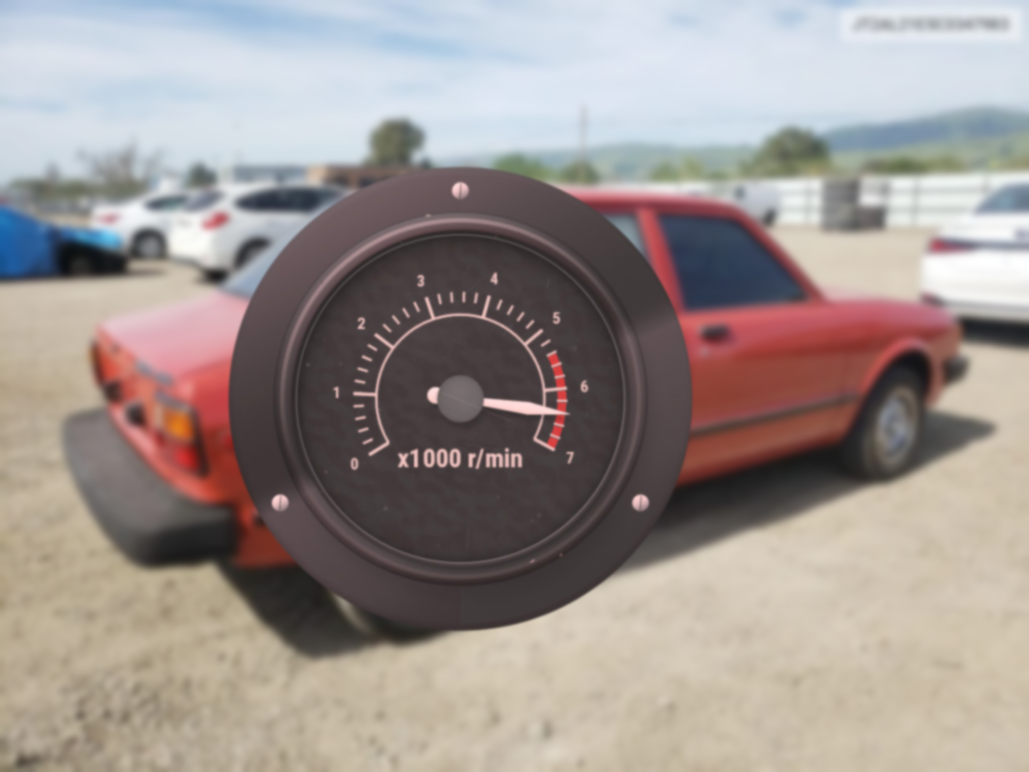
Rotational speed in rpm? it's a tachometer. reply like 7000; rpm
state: 6400; rpm
